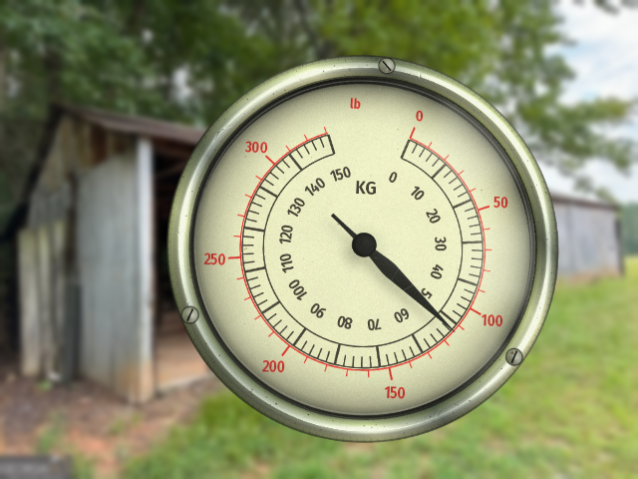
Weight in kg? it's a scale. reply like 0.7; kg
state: 52; kg
